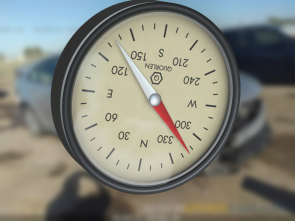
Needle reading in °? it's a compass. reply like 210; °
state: 315; °
